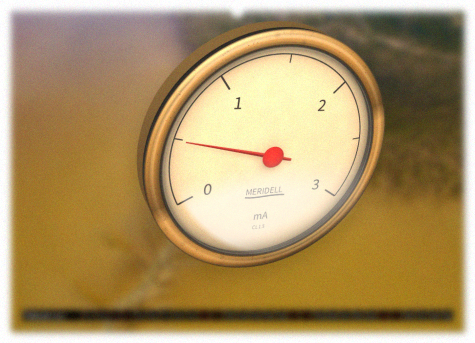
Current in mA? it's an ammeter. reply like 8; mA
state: 0.5; mA
